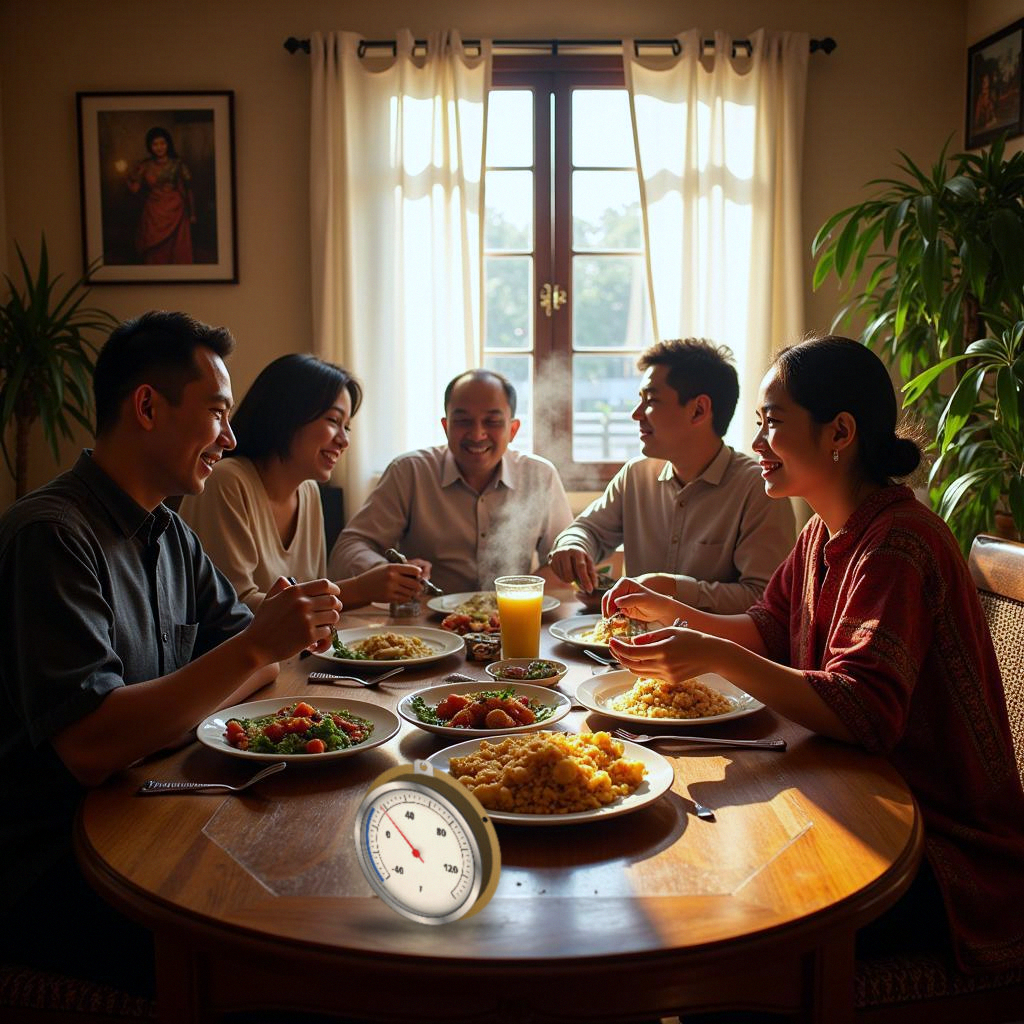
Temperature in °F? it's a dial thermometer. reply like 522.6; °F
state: 20; °F
